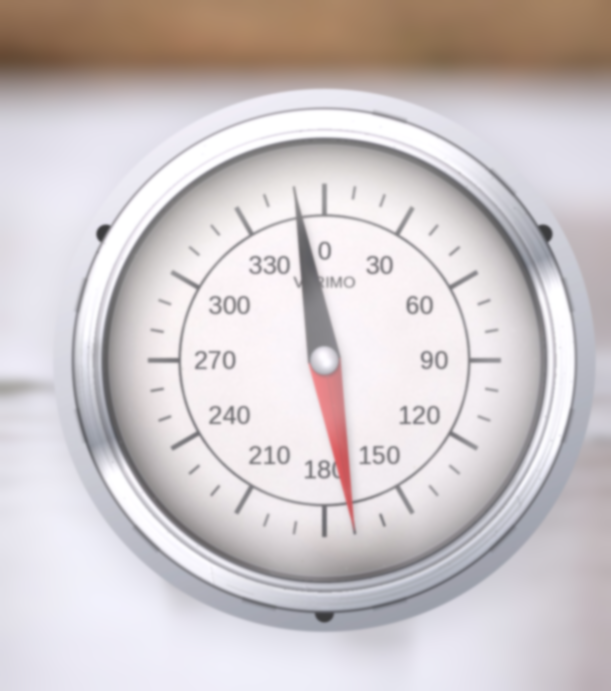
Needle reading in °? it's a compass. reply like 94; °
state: 170; °
